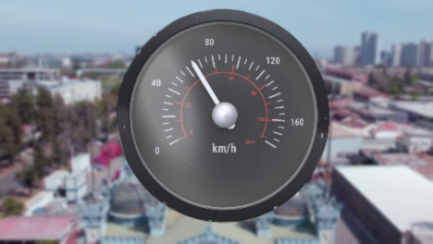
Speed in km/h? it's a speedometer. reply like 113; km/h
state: 65; km/h
